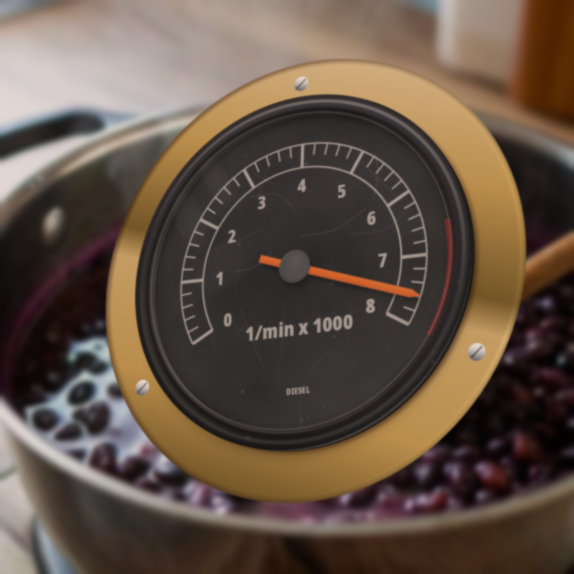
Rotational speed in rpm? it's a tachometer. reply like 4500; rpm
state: 7600; rpm
